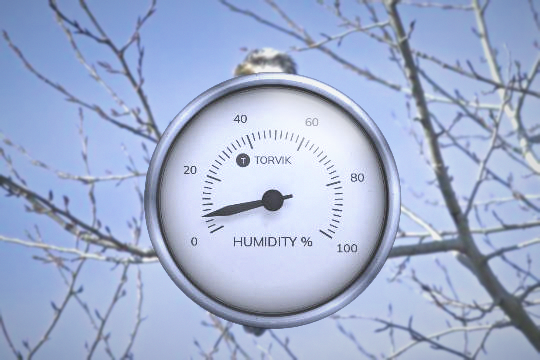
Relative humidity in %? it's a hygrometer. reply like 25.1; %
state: 6; %
